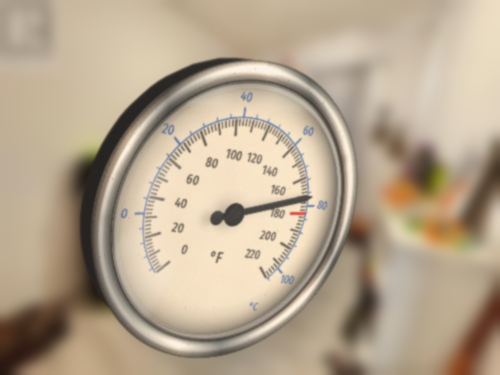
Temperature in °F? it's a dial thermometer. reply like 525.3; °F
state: 170; °F
